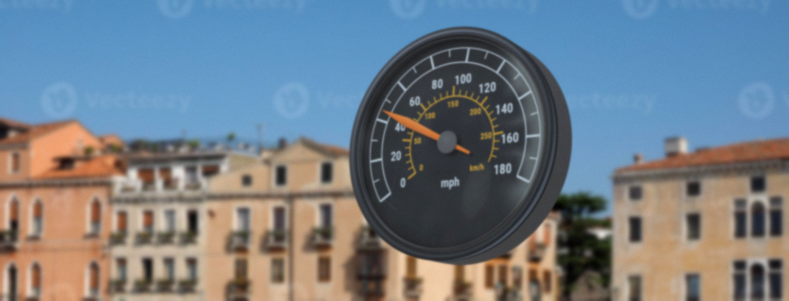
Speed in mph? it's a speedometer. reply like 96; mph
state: 45; mph
